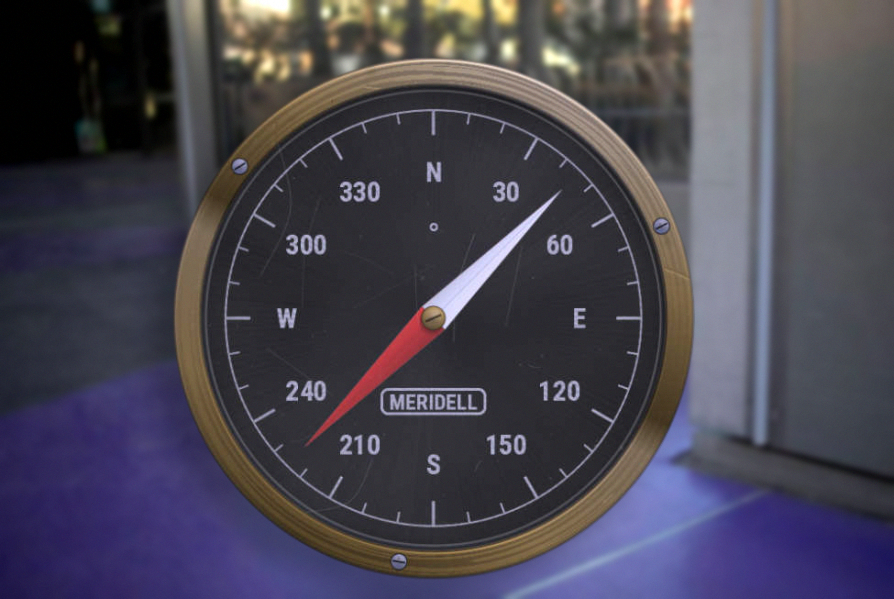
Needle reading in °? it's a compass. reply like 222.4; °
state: 225; °
